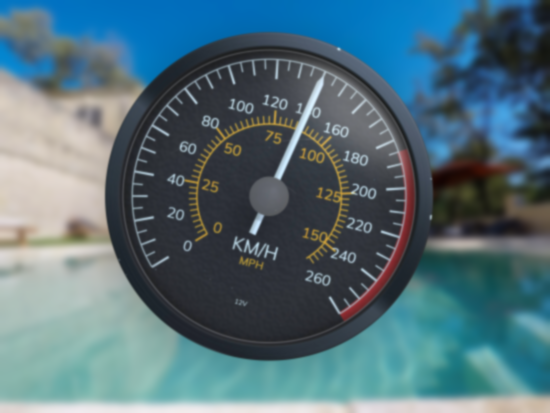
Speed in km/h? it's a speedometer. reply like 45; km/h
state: 140; km/h
